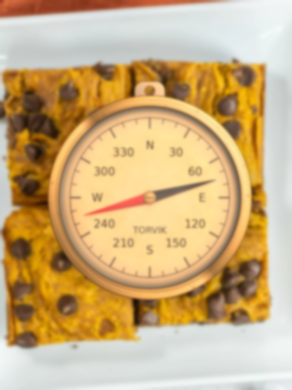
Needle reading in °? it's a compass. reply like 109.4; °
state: 255; °
